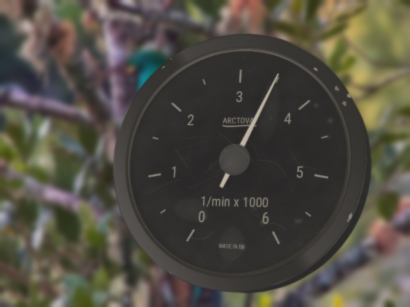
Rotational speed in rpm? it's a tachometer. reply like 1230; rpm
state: 3500; rpm
